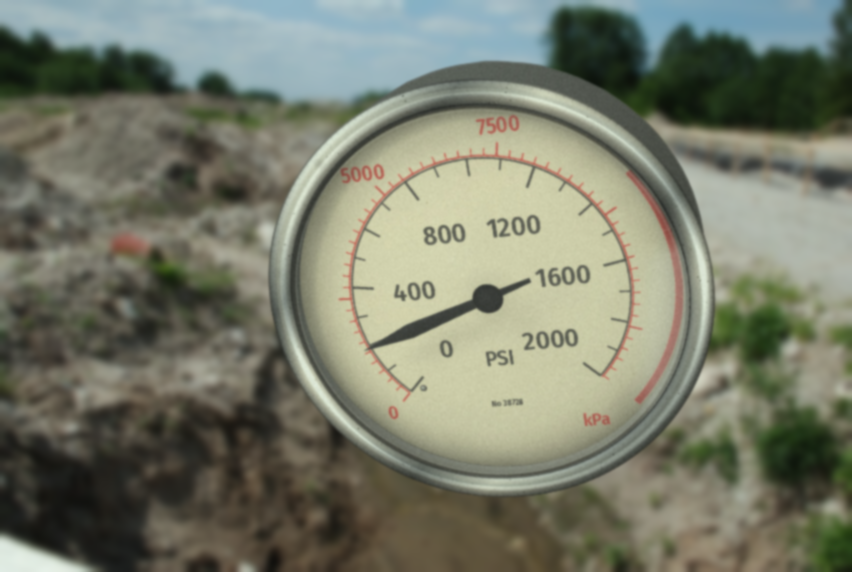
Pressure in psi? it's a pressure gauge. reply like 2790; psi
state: 200; psi
